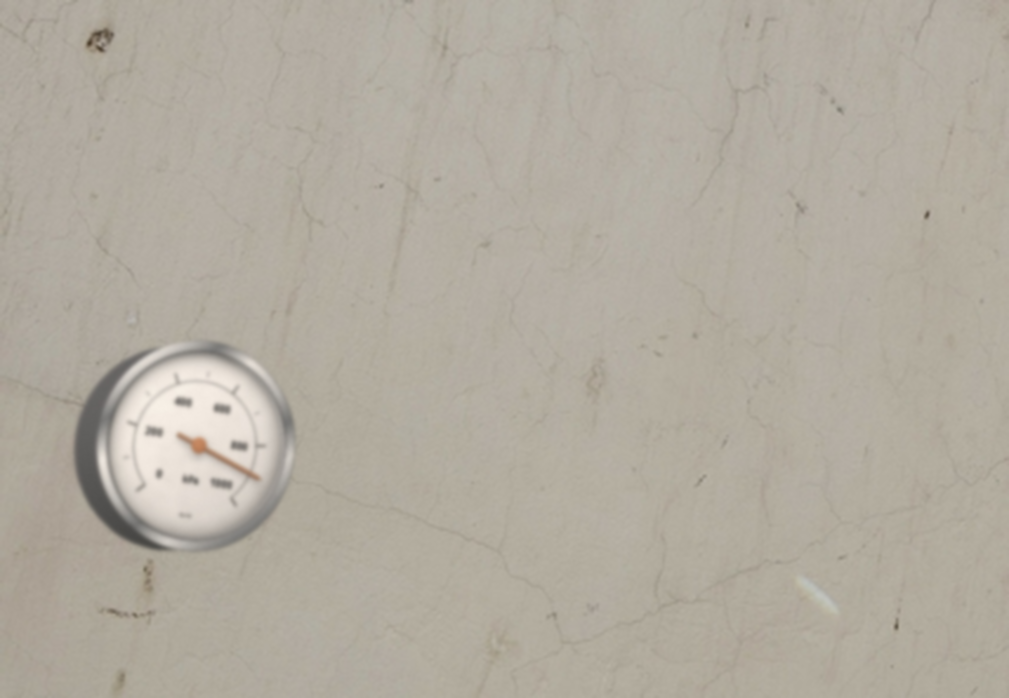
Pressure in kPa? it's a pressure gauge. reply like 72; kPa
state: 900; kPa
